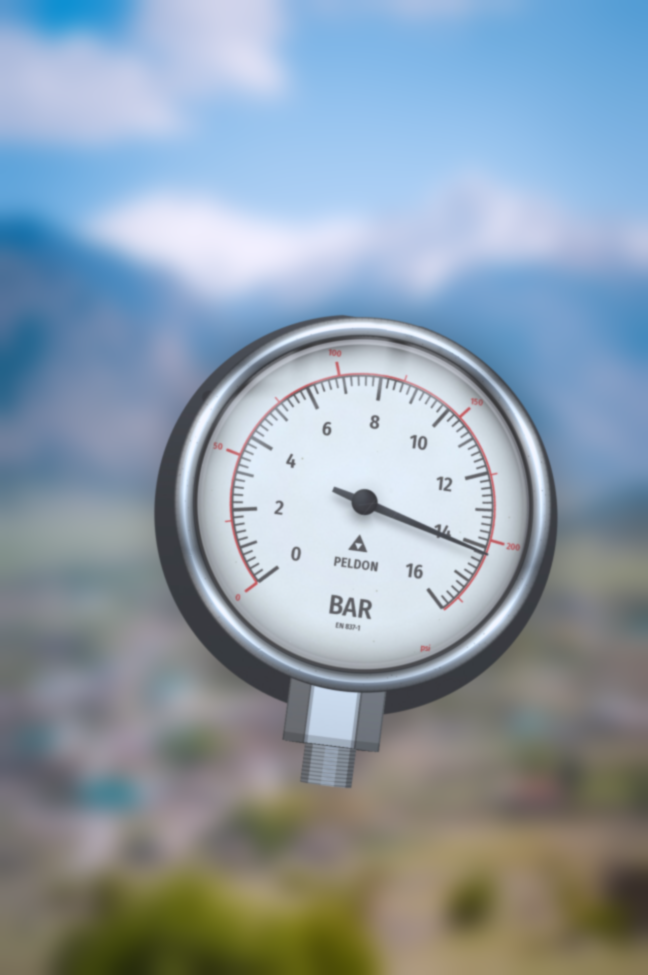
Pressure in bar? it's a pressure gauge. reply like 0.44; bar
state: 14.2; bar
